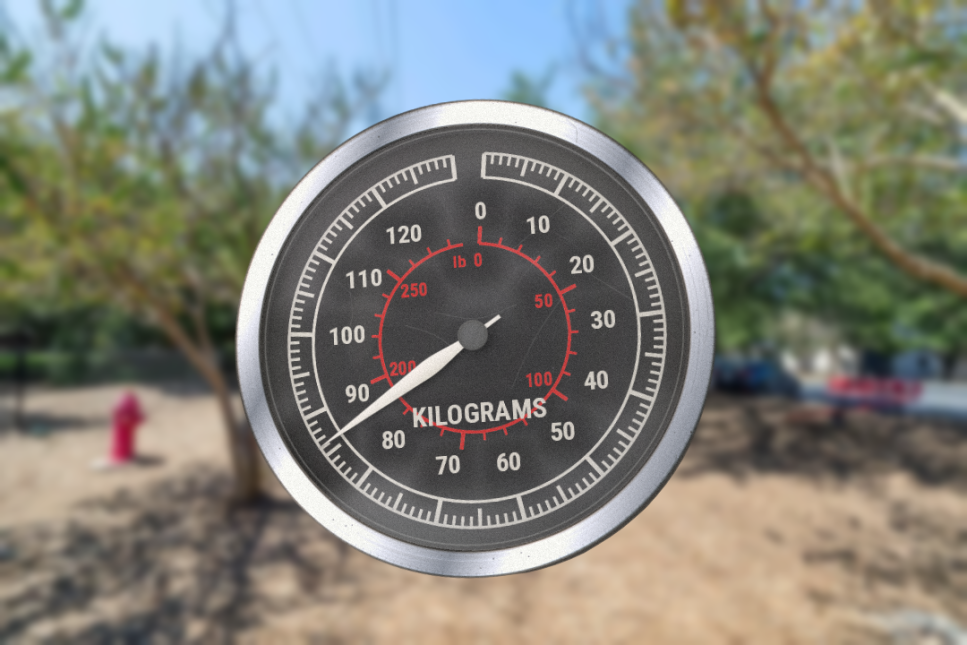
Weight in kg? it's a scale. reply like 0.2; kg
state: 86; kg
